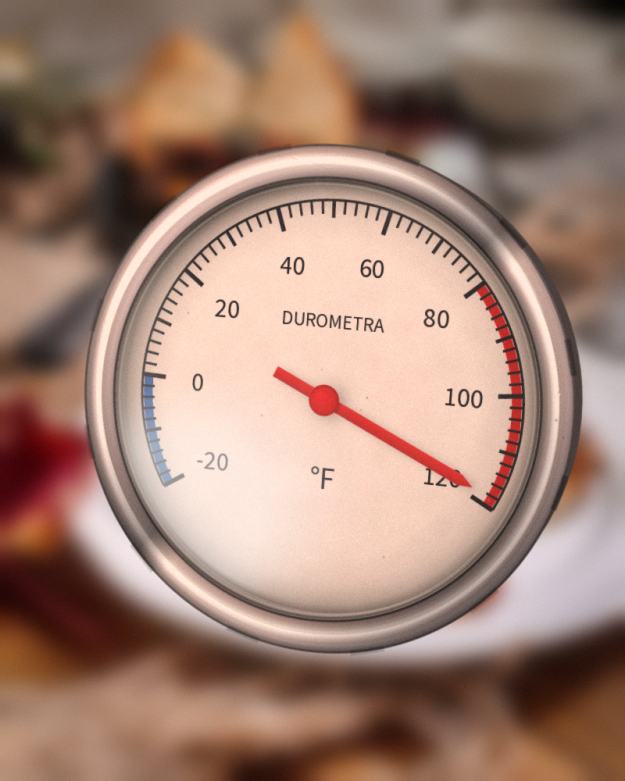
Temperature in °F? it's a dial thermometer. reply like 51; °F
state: 118; °F
